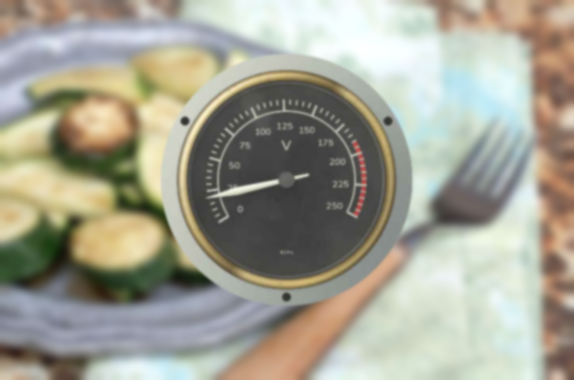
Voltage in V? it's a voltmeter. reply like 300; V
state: 20; V
